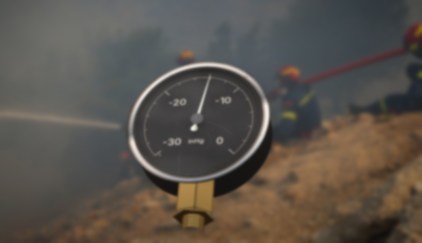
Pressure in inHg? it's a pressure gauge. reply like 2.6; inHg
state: -14; inHg
